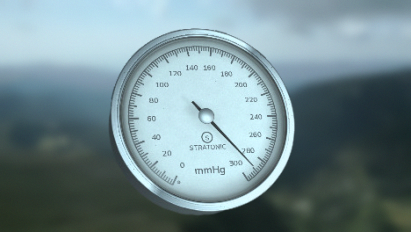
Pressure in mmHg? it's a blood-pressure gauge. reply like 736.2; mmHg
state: 290; mmHg
